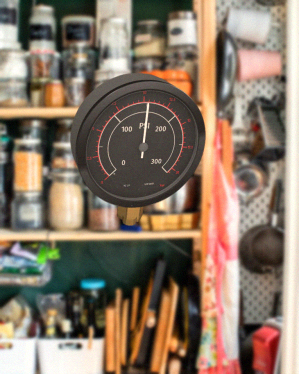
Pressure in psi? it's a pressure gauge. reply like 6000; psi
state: 150; psi
